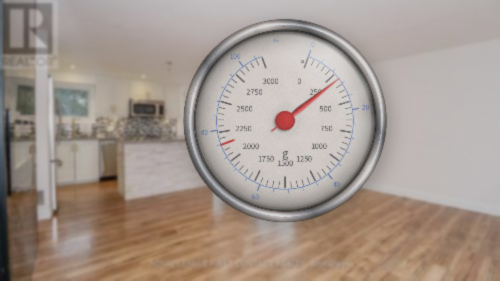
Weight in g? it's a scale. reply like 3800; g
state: 300; g
